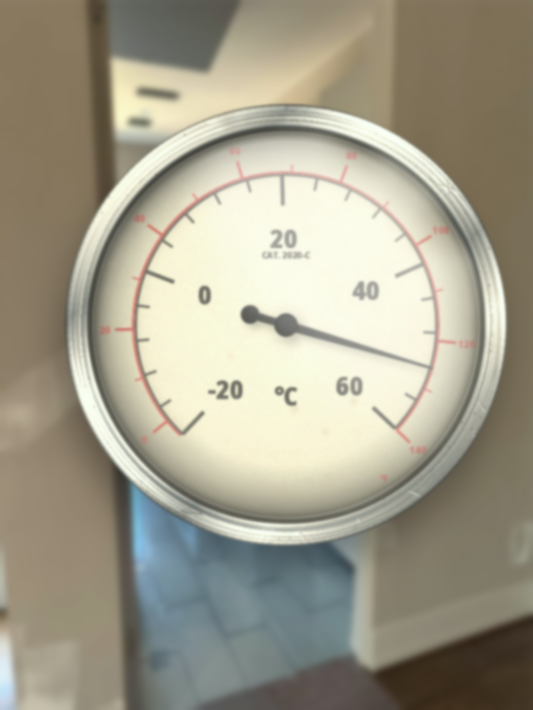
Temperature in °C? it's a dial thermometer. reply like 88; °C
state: 52; °C
